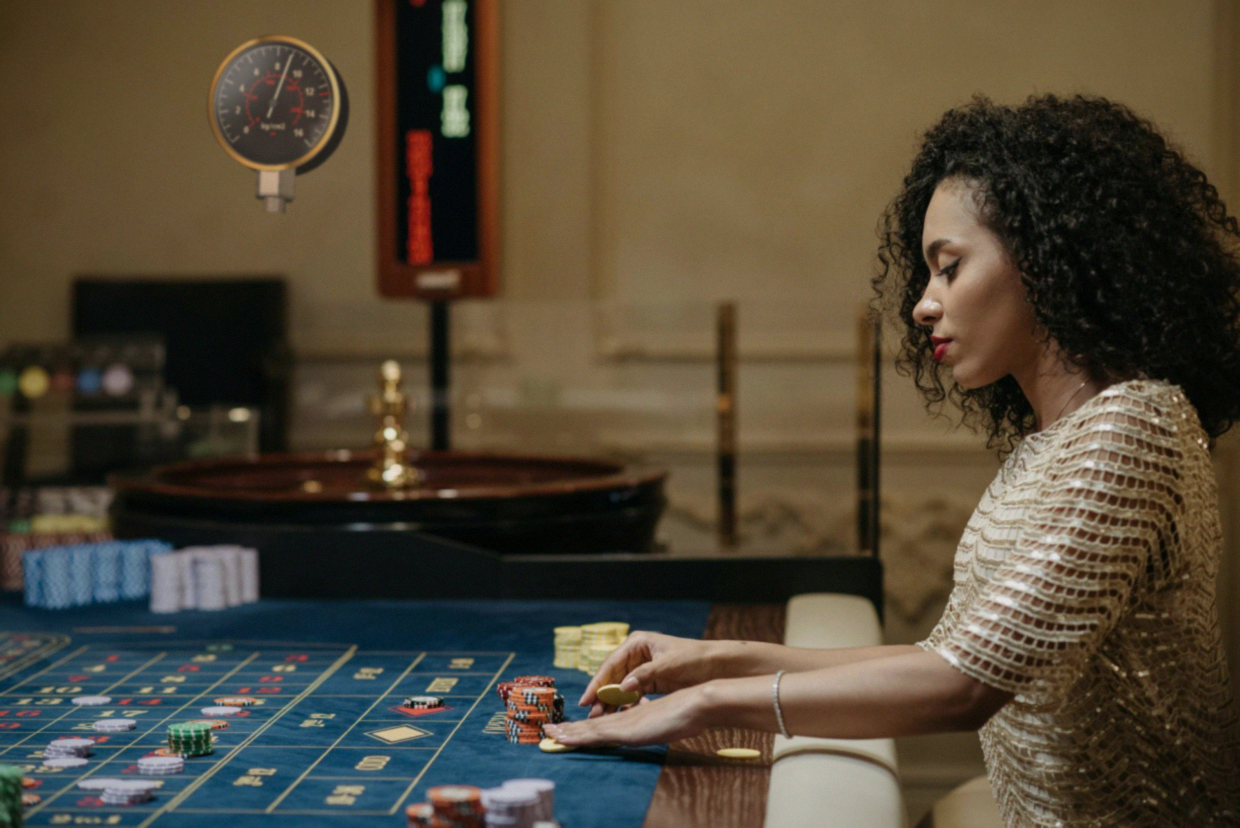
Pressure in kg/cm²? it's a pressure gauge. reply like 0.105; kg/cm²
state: 9; kg/cm²
